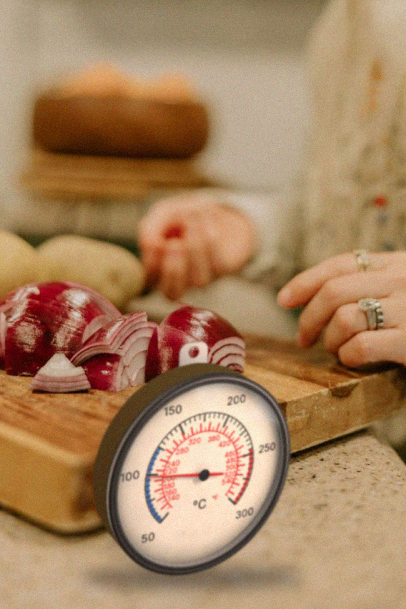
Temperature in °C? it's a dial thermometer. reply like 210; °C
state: 100; °C
